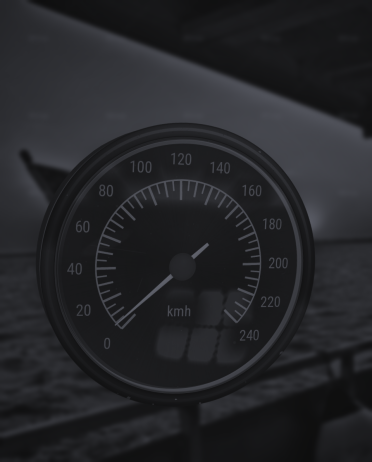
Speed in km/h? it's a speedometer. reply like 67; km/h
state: 5; km/h
